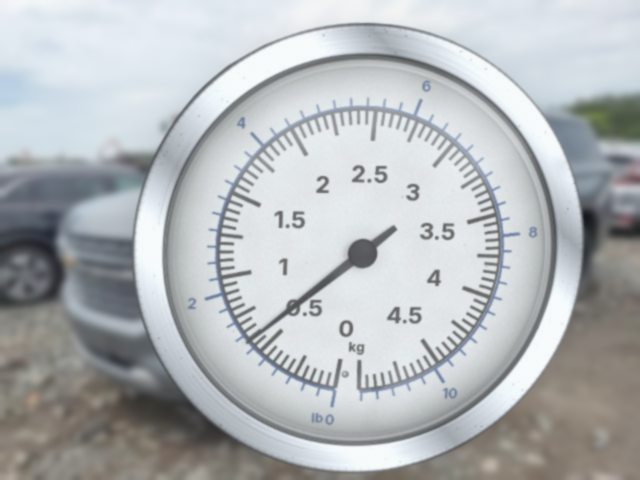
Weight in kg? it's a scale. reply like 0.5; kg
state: 0.6; kg
